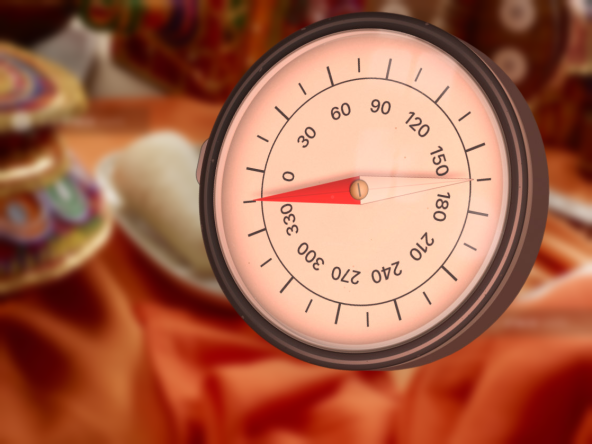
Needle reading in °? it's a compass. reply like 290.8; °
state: 345; °
